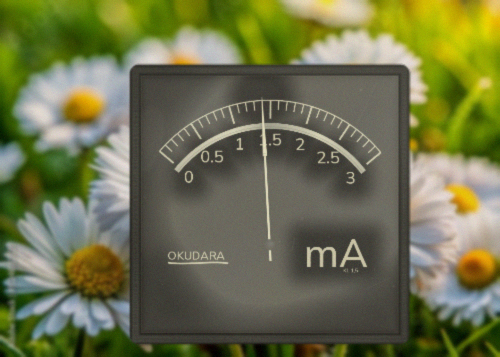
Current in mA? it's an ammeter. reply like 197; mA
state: 1.4; mA
